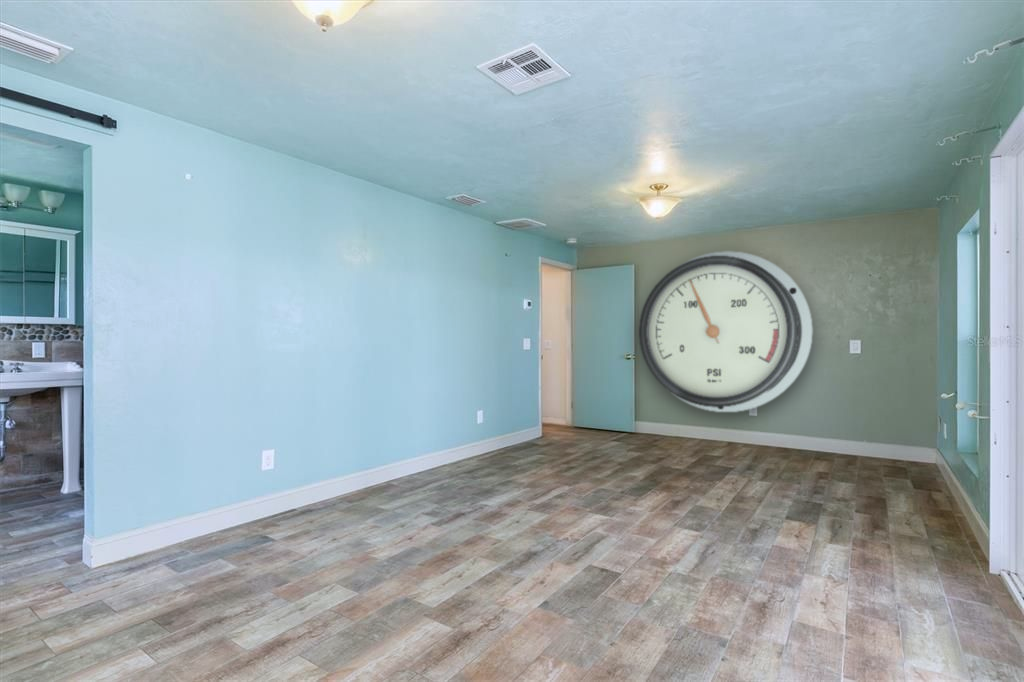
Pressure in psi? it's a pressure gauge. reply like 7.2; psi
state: 120; psi
